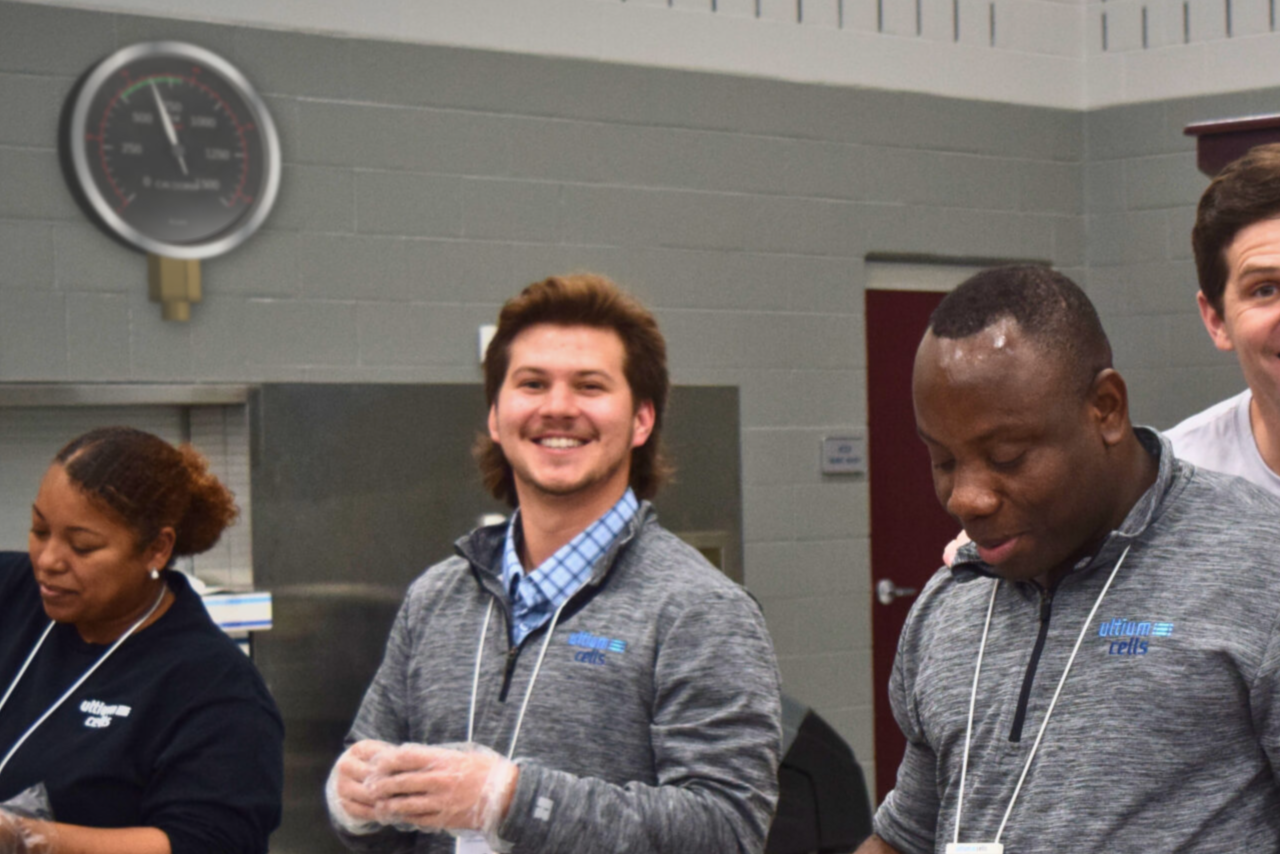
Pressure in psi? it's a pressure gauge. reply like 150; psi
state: 650; psi
